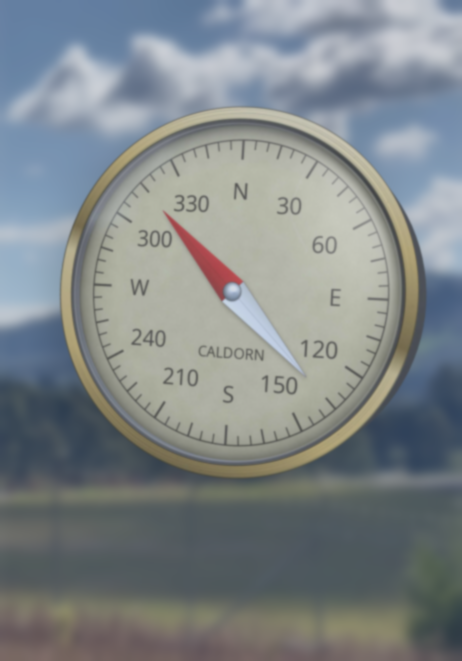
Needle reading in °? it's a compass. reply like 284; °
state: 315; °
